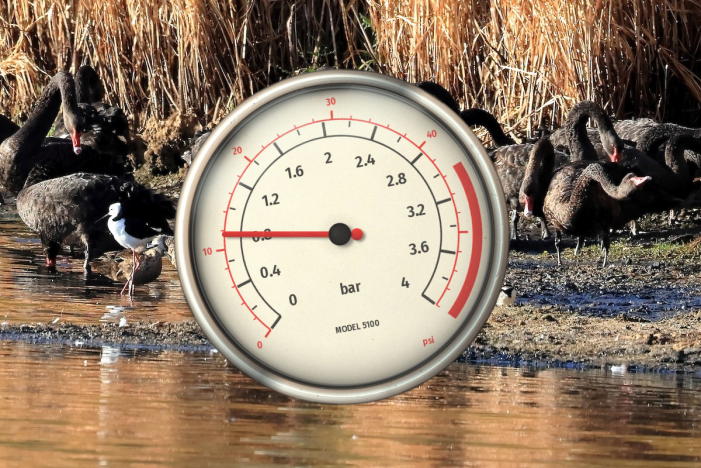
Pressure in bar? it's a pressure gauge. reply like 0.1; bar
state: 0.8; bar
